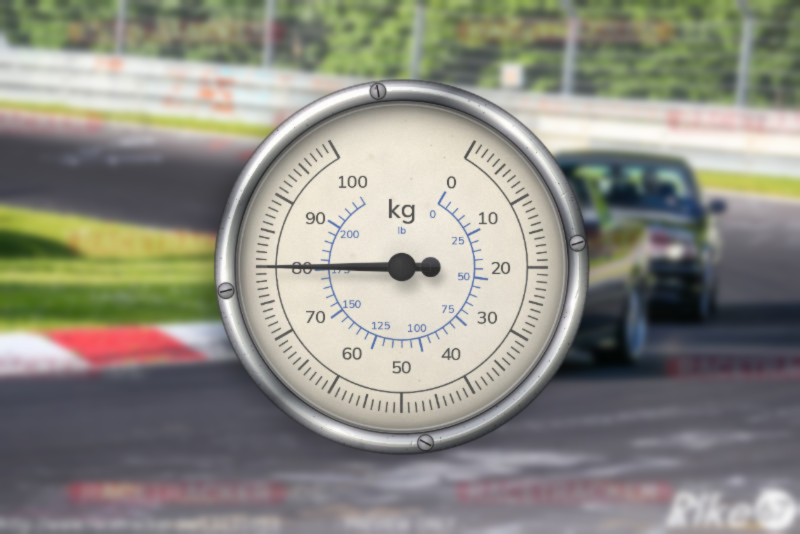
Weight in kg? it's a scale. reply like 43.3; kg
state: 80; kg
